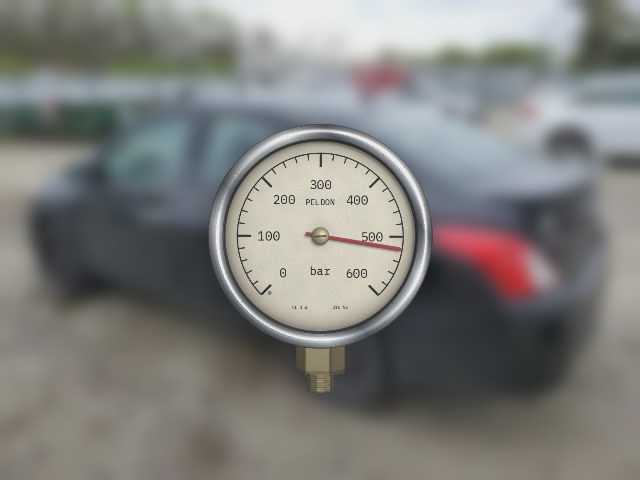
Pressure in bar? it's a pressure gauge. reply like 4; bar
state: 520; bar
